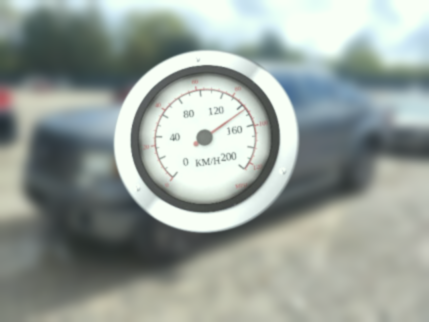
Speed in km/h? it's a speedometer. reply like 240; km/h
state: 145; km/h
